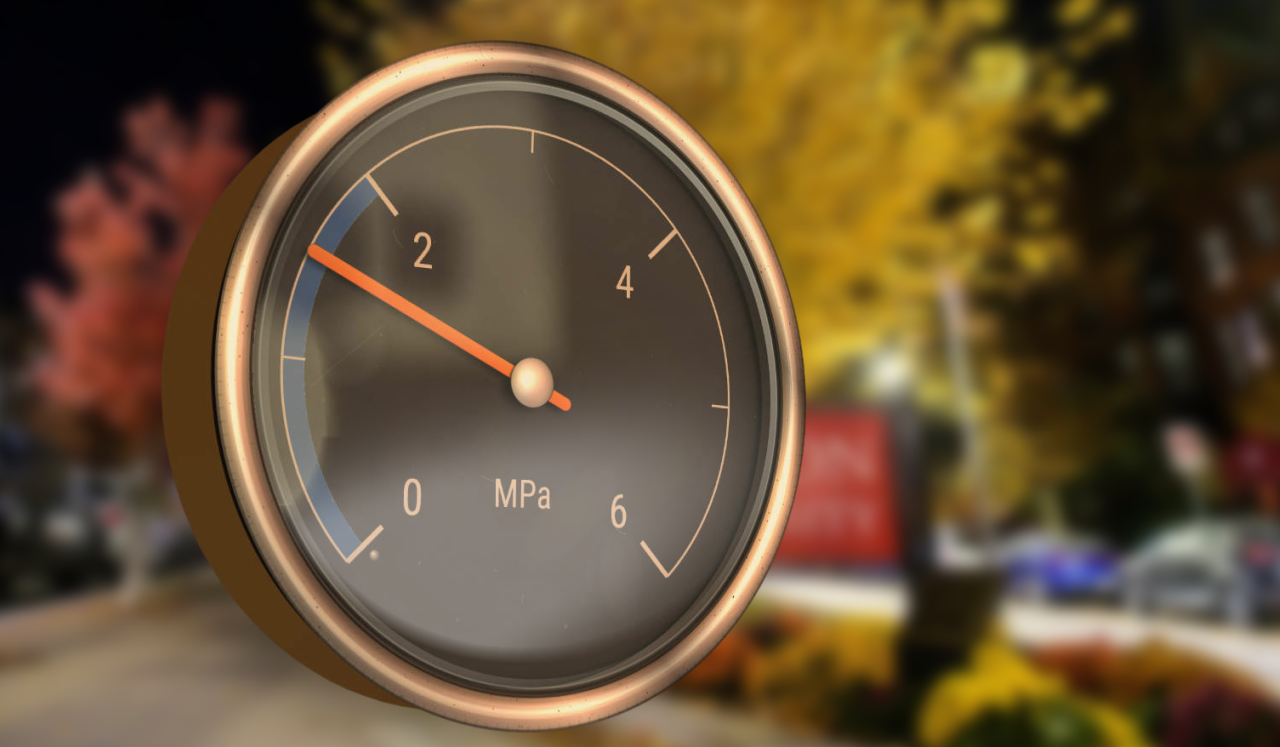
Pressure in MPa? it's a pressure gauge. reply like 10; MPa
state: 1.5; MPa
